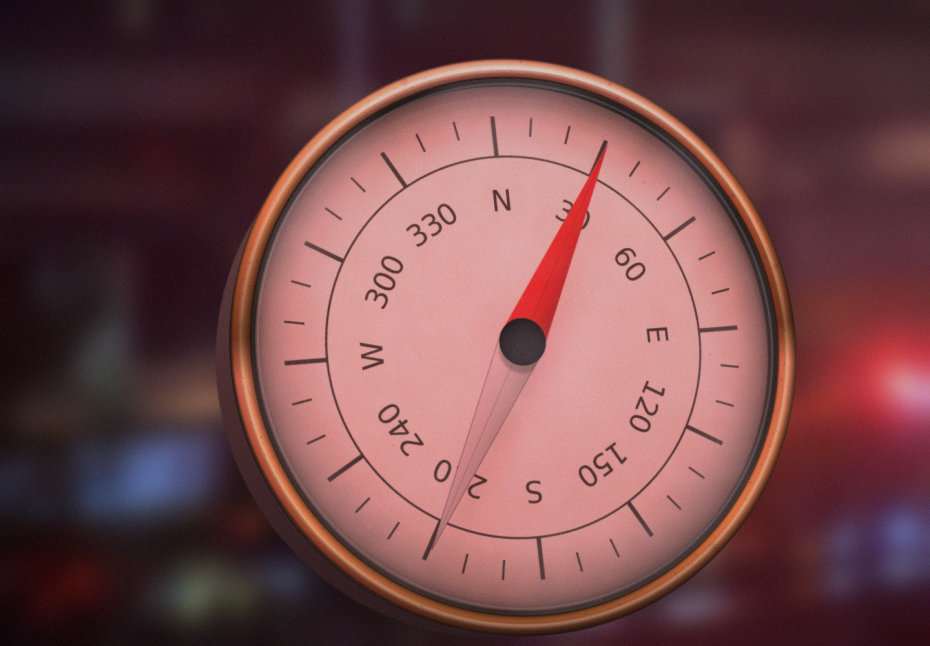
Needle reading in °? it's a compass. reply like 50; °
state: 30; °
